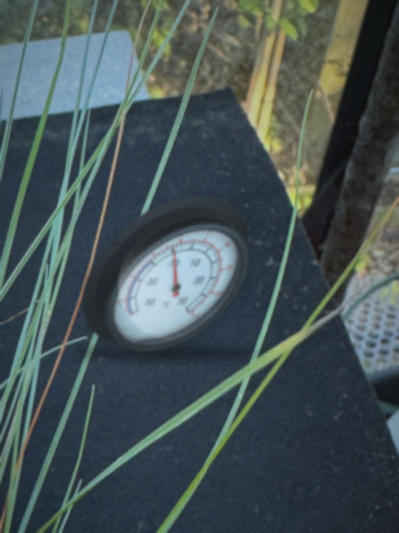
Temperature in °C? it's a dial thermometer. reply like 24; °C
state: -10; °C
